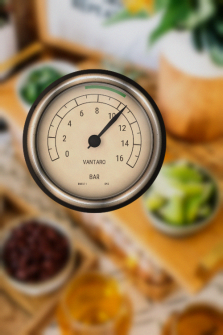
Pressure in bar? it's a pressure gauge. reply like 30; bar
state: 10.5; bar
